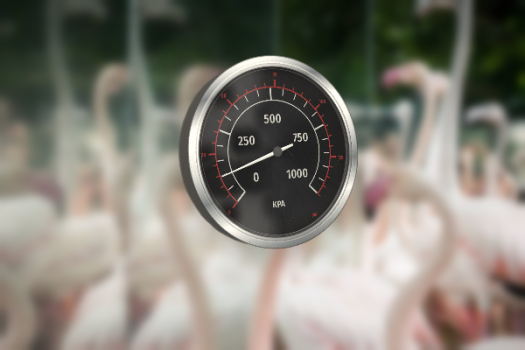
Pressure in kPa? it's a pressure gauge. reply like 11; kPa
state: 100; kPa
